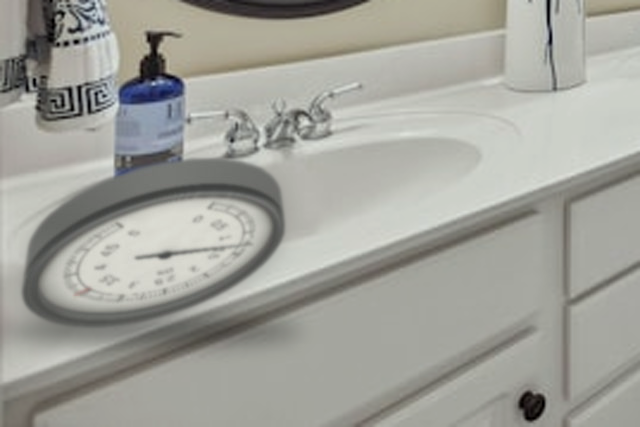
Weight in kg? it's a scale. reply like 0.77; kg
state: 1.25; kg
